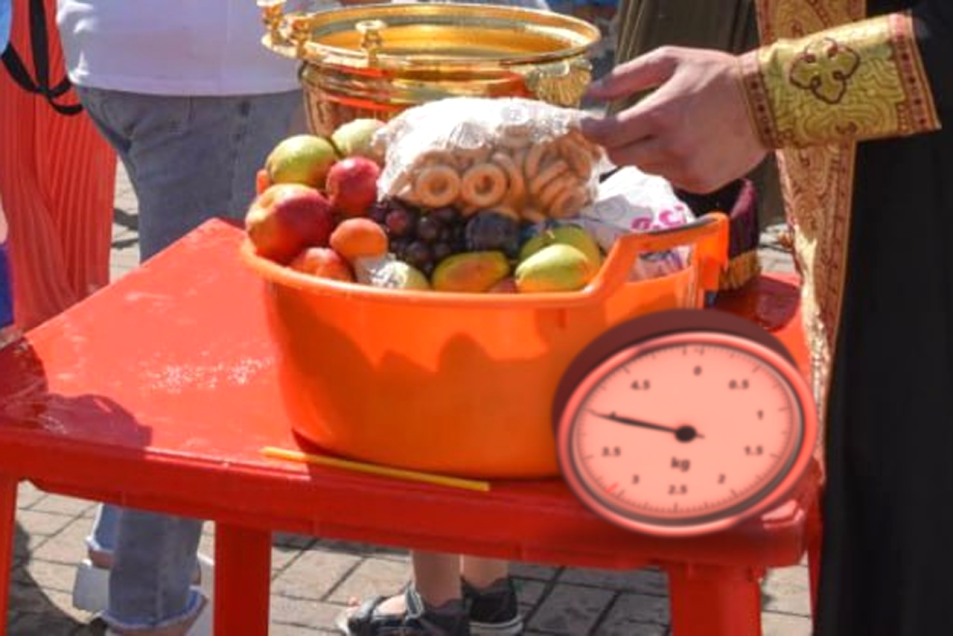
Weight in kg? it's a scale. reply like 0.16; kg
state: 4; kg
